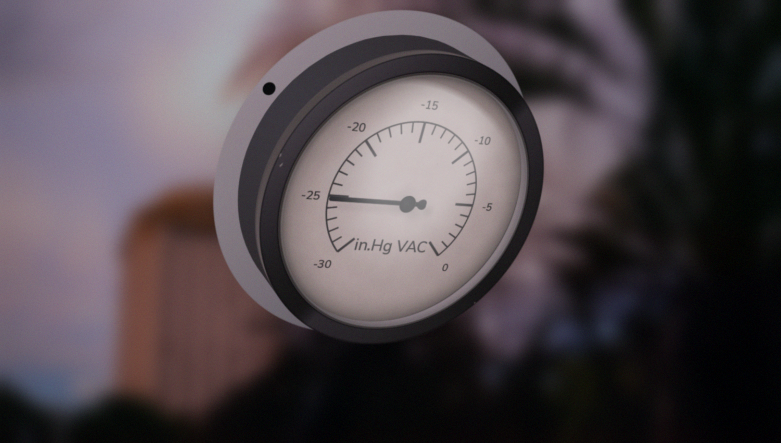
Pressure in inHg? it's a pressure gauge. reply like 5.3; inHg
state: -25; inHg
